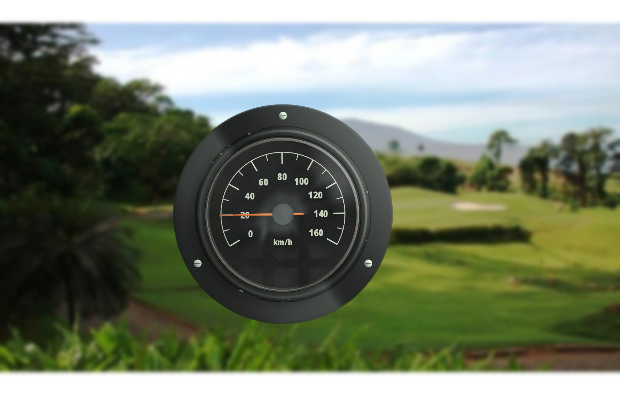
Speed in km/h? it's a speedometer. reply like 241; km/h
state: 20; km/h
